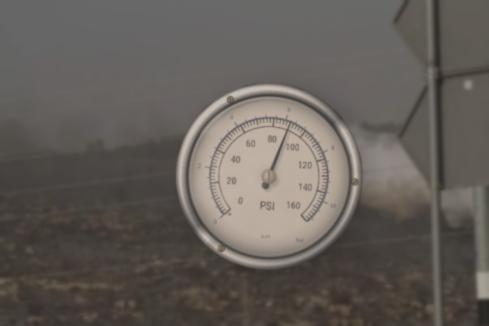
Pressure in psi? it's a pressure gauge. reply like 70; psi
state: 90; psi
